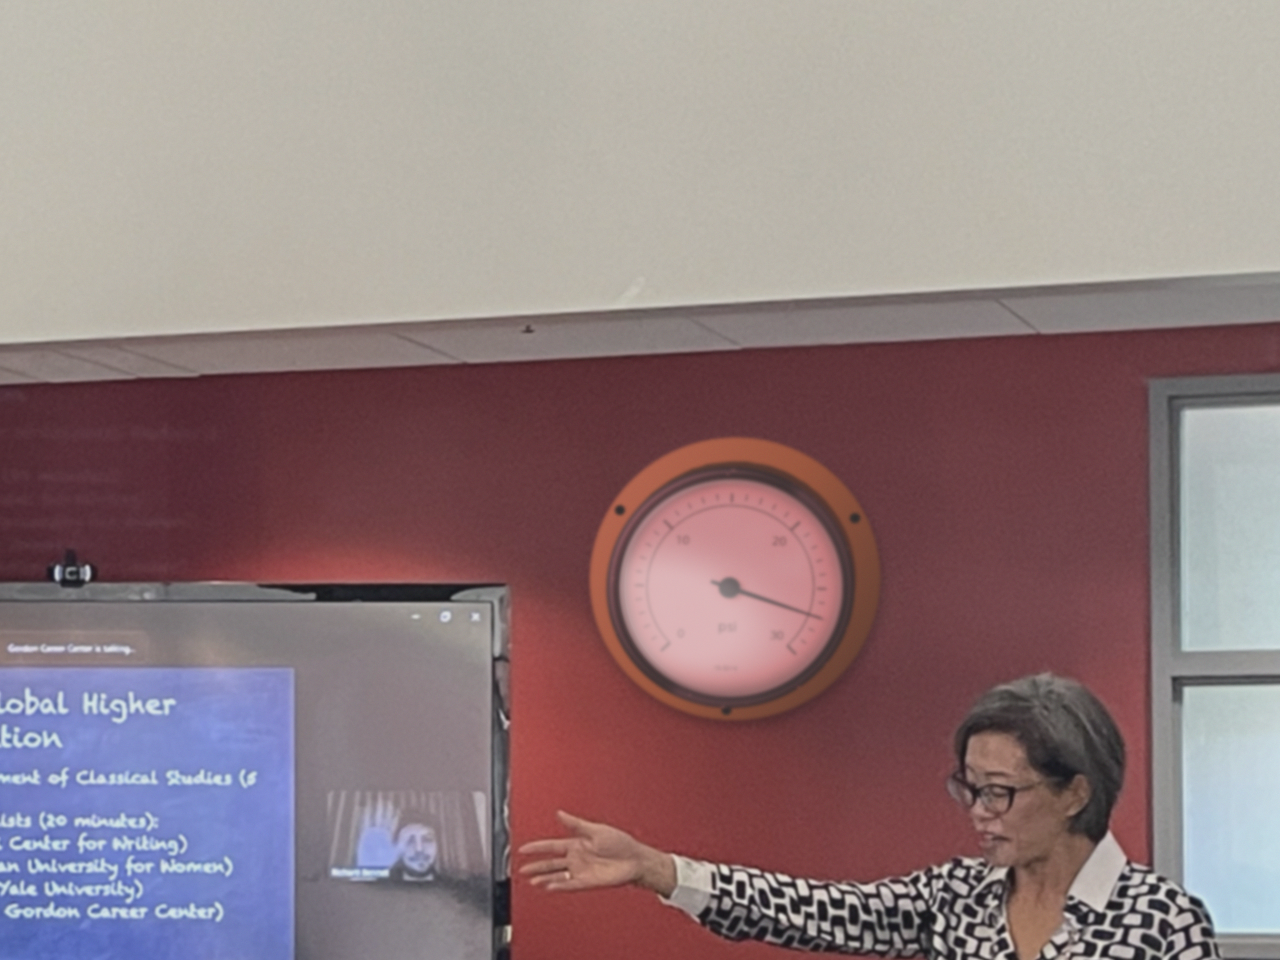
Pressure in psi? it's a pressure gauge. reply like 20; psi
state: 27; psi
